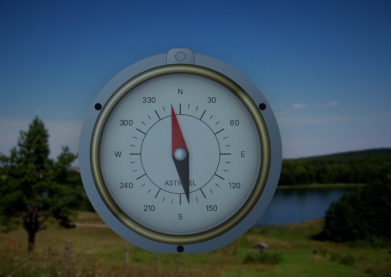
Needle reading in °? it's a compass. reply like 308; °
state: 350; °
